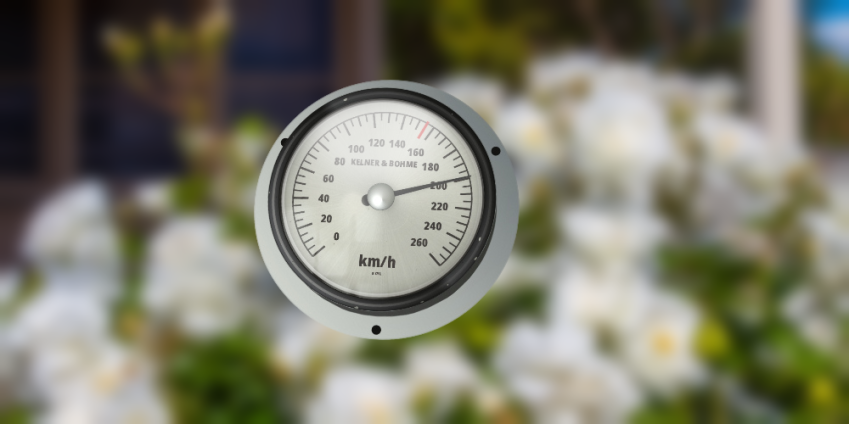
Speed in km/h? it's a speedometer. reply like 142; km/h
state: 200; km/h
